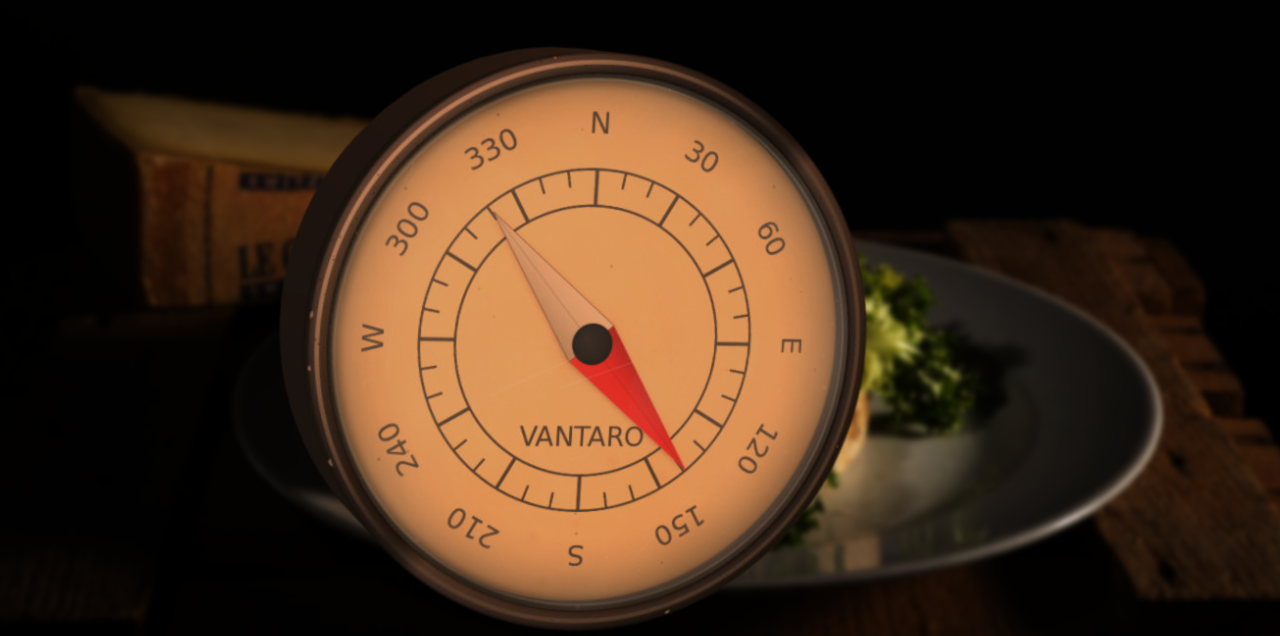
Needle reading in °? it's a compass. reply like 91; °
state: 140; °
